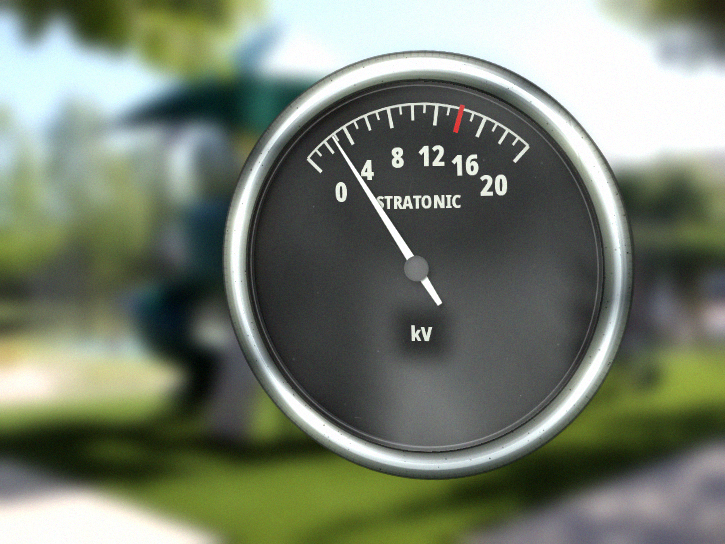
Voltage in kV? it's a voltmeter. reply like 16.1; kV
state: 3; kV
